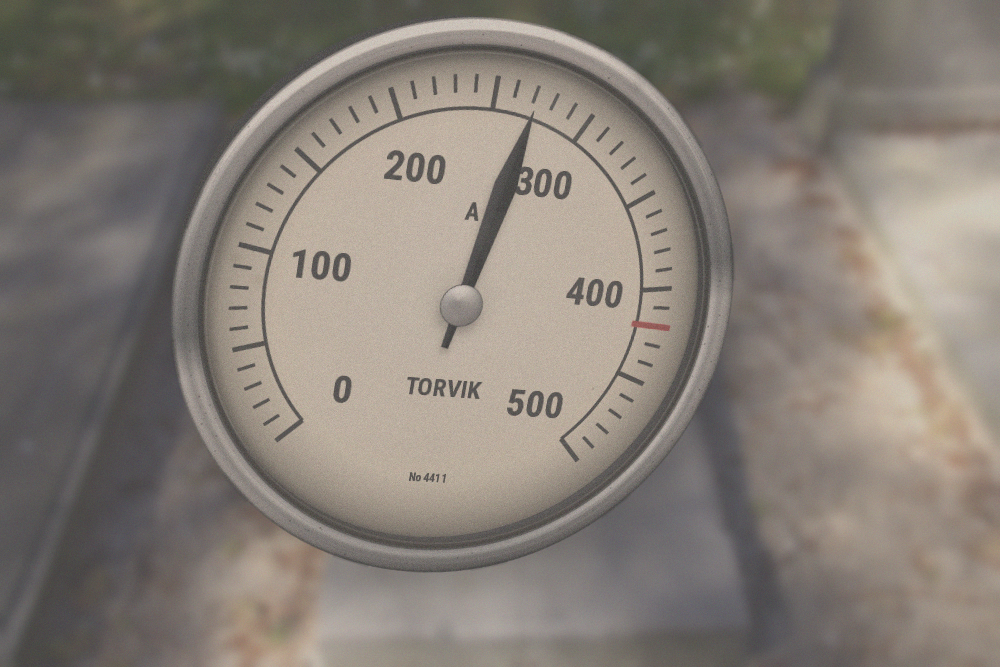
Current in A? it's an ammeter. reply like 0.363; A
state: 270; A
